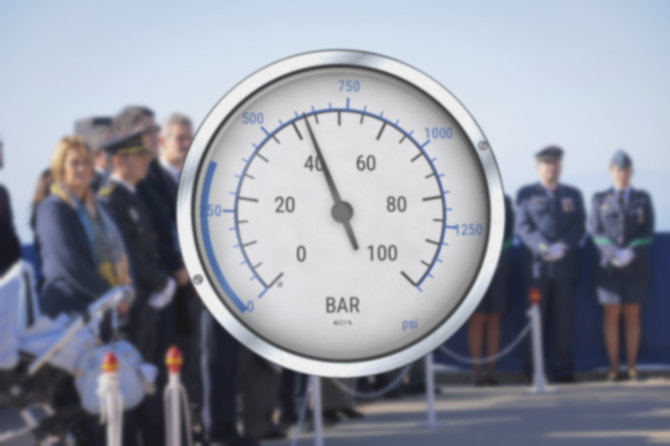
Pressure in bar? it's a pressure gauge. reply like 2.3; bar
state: 42.5; bar
